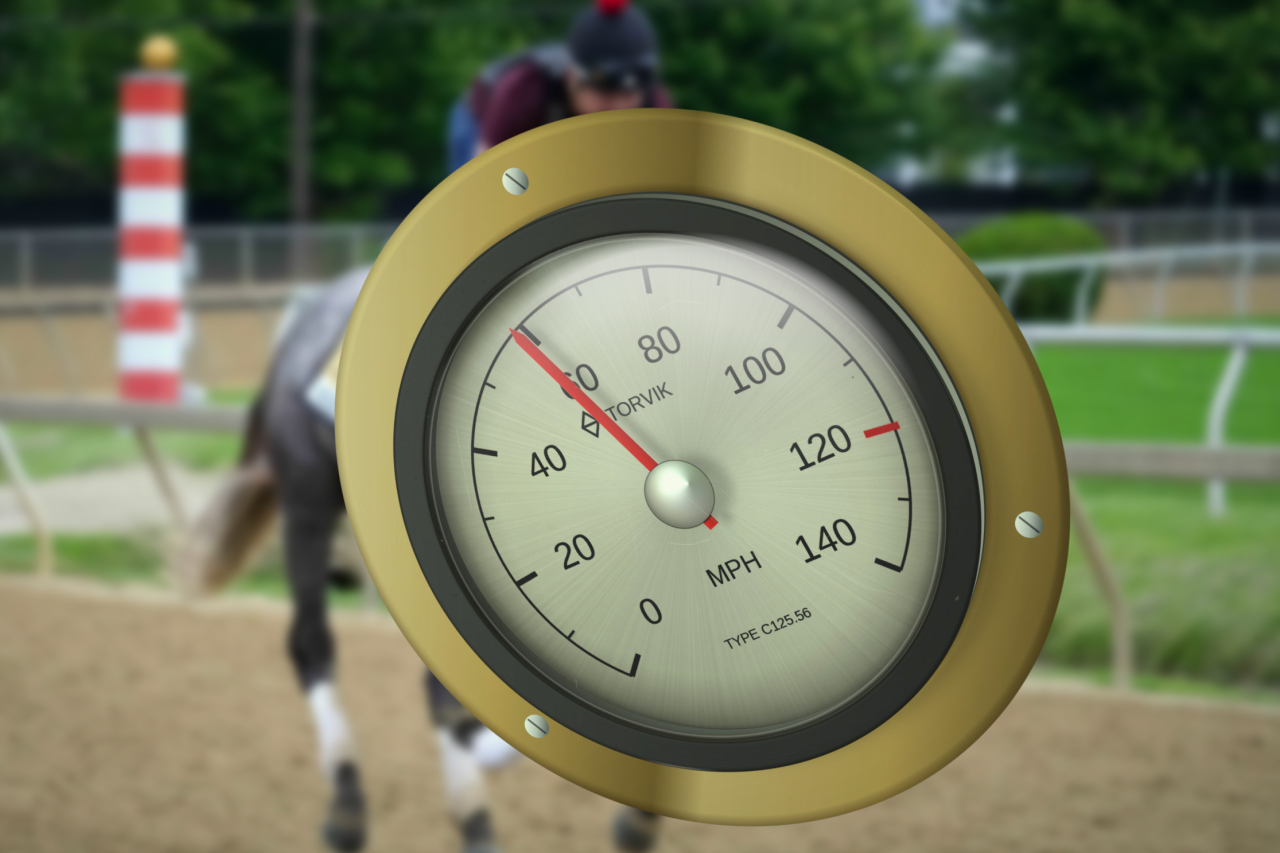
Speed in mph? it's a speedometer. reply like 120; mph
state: 60; mph
